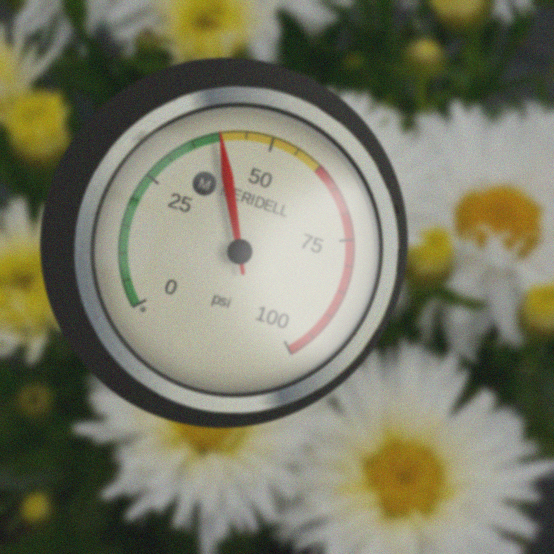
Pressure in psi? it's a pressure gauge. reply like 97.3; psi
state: 40; psi
